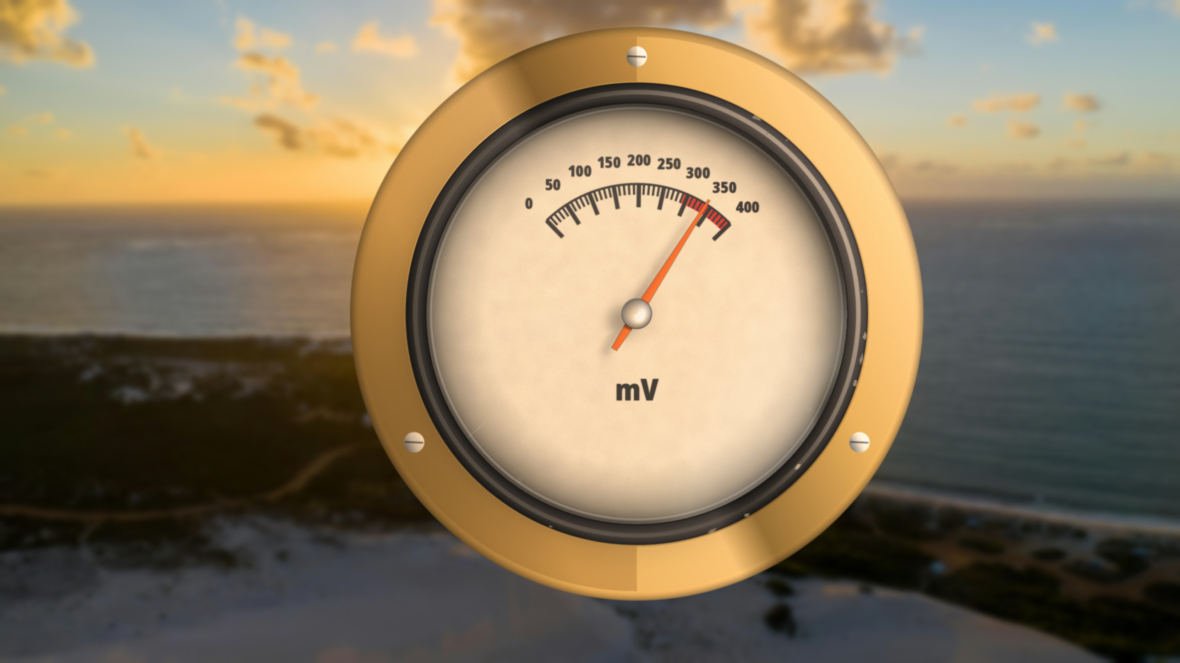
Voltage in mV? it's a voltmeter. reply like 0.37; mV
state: 340; mV
